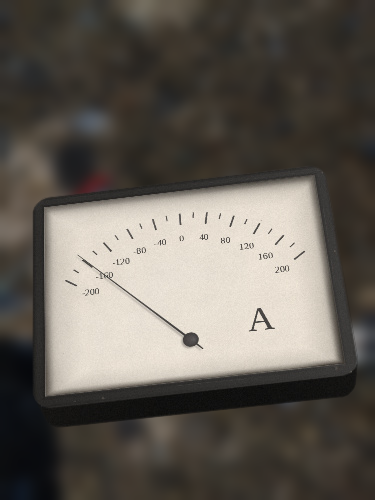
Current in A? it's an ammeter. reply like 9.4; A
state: -160; A
